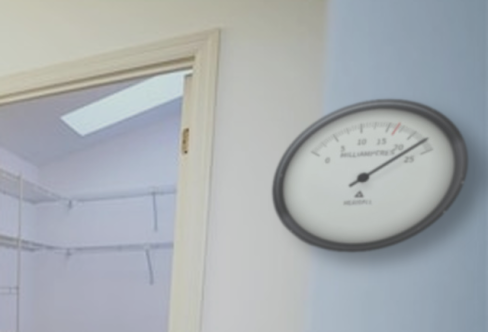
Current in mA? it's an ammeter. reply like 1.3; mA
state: 22.5; mA
